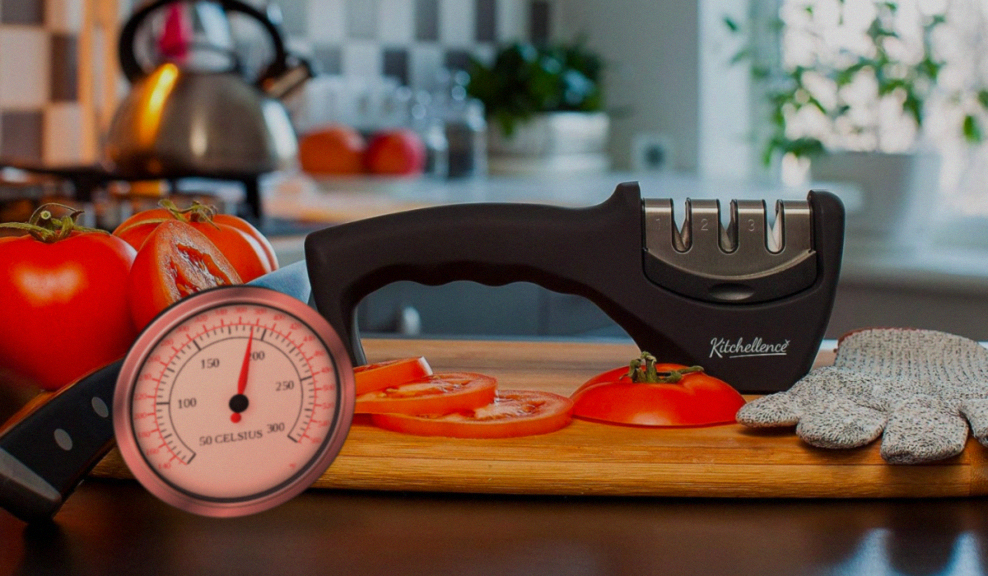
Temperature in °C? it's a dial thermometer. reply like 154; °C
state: 190; °C
